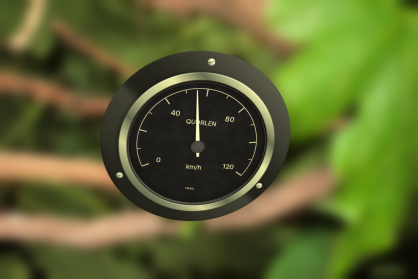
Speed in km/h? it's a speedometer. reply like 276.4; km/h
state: 55; km/h
